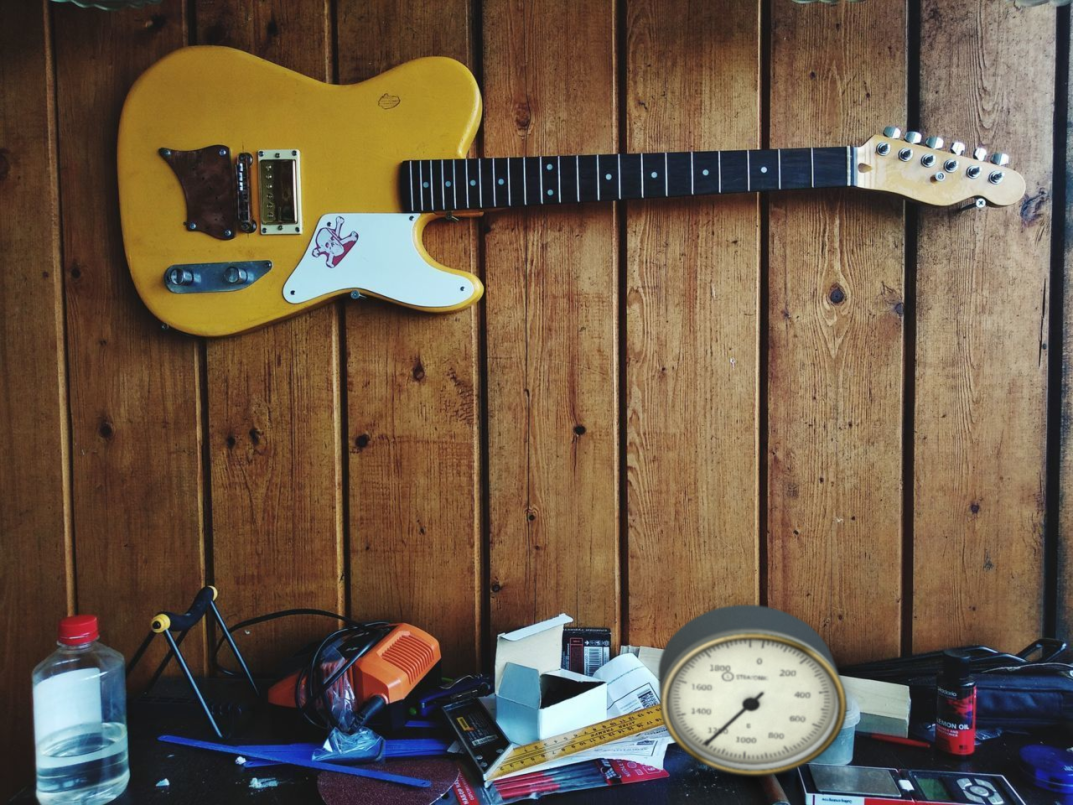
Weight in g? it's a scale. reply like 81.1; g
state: 1200; g
